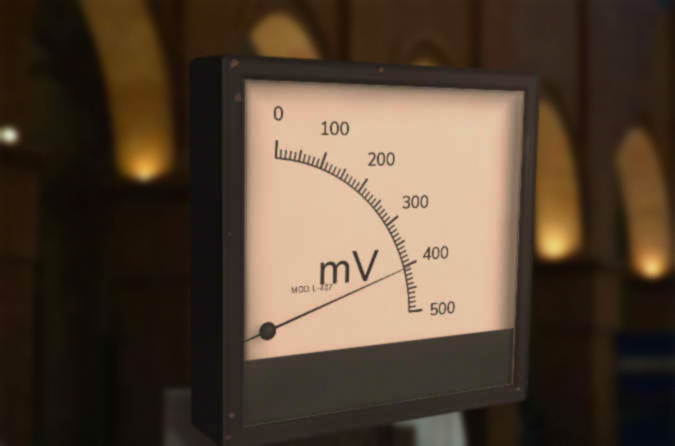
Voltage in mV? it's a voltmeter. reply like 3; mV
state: 400; mV
